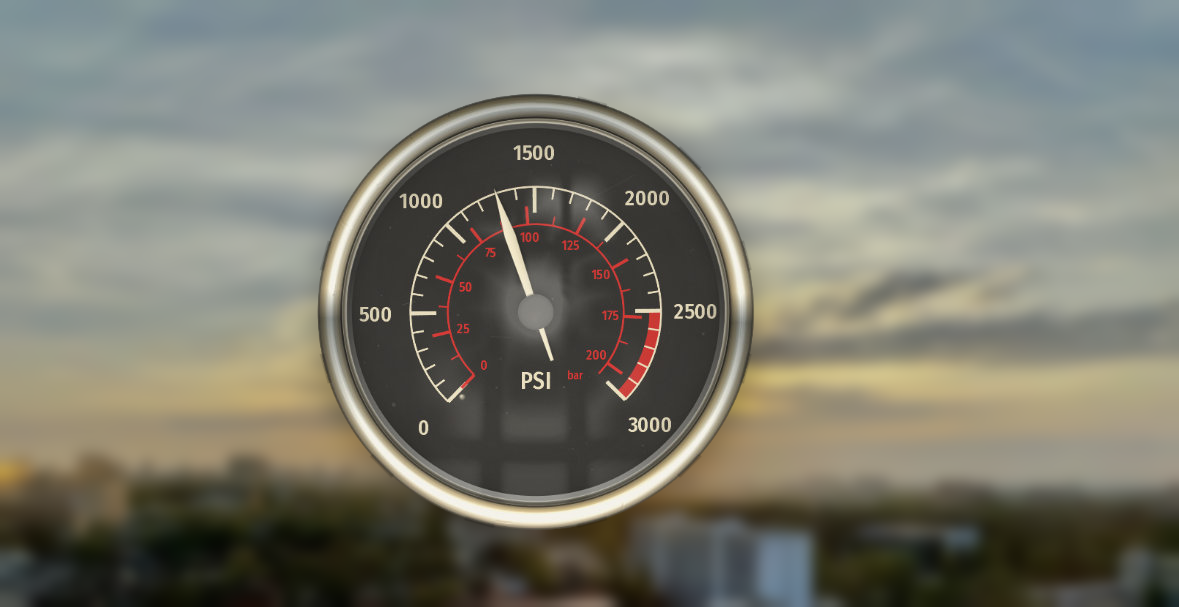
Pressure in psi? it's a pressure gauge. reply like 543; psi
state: 1300; psi
